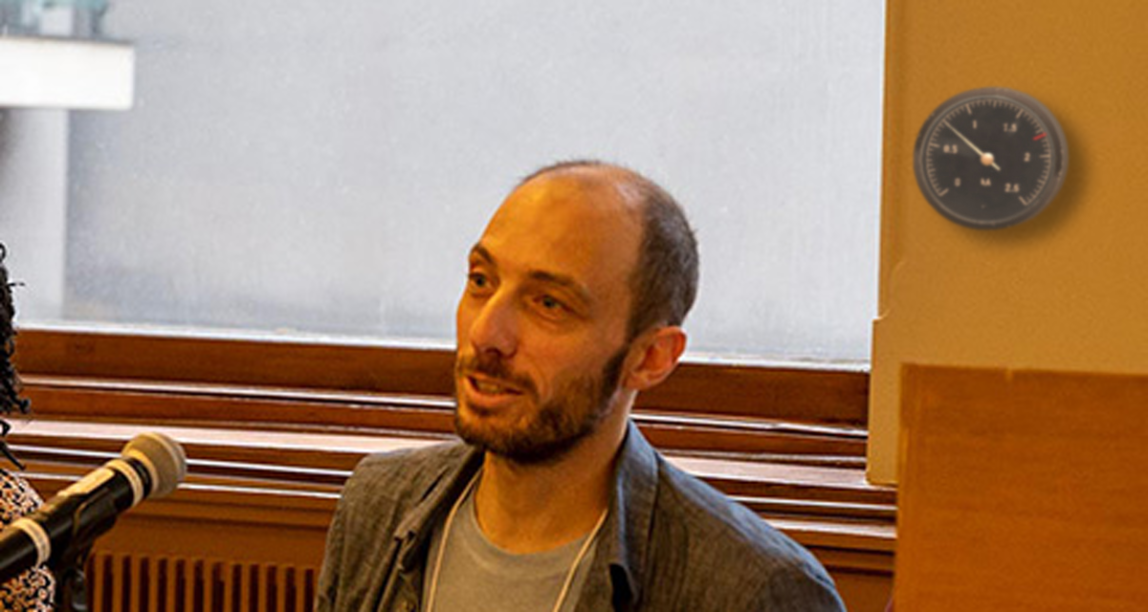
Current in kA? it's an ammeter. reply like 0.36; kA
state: 0.75; kA
